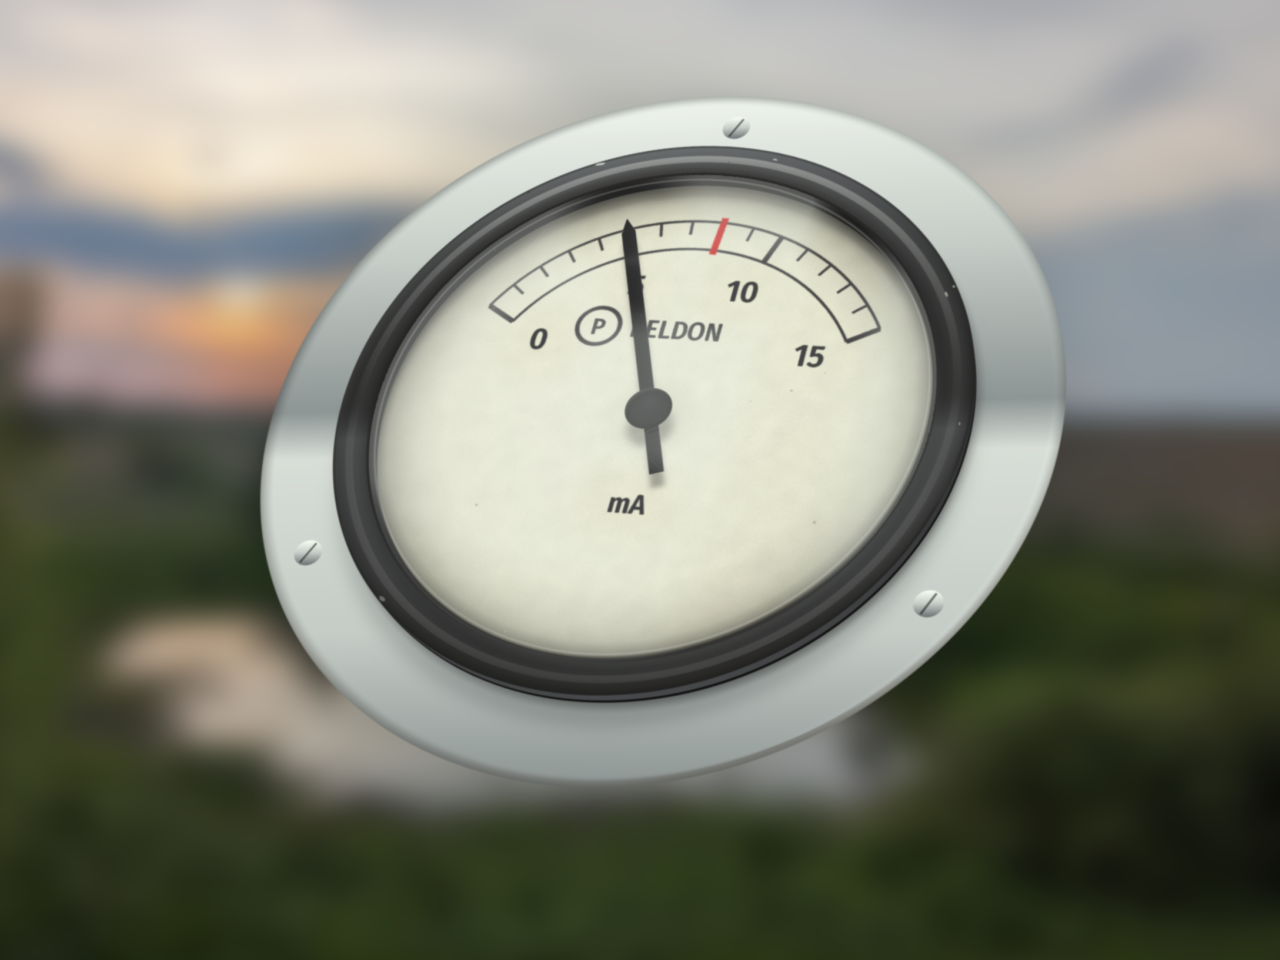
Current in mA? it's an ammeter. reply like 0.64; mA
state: 5; mA
